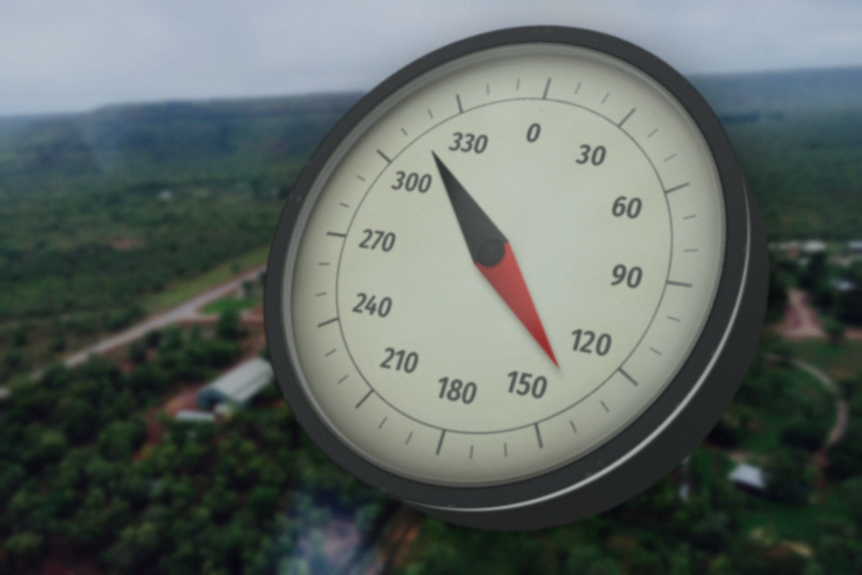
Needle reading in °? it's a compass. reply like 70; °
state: 135; °
